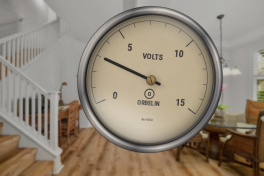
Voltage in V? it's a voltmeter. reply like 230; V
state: 3; V
